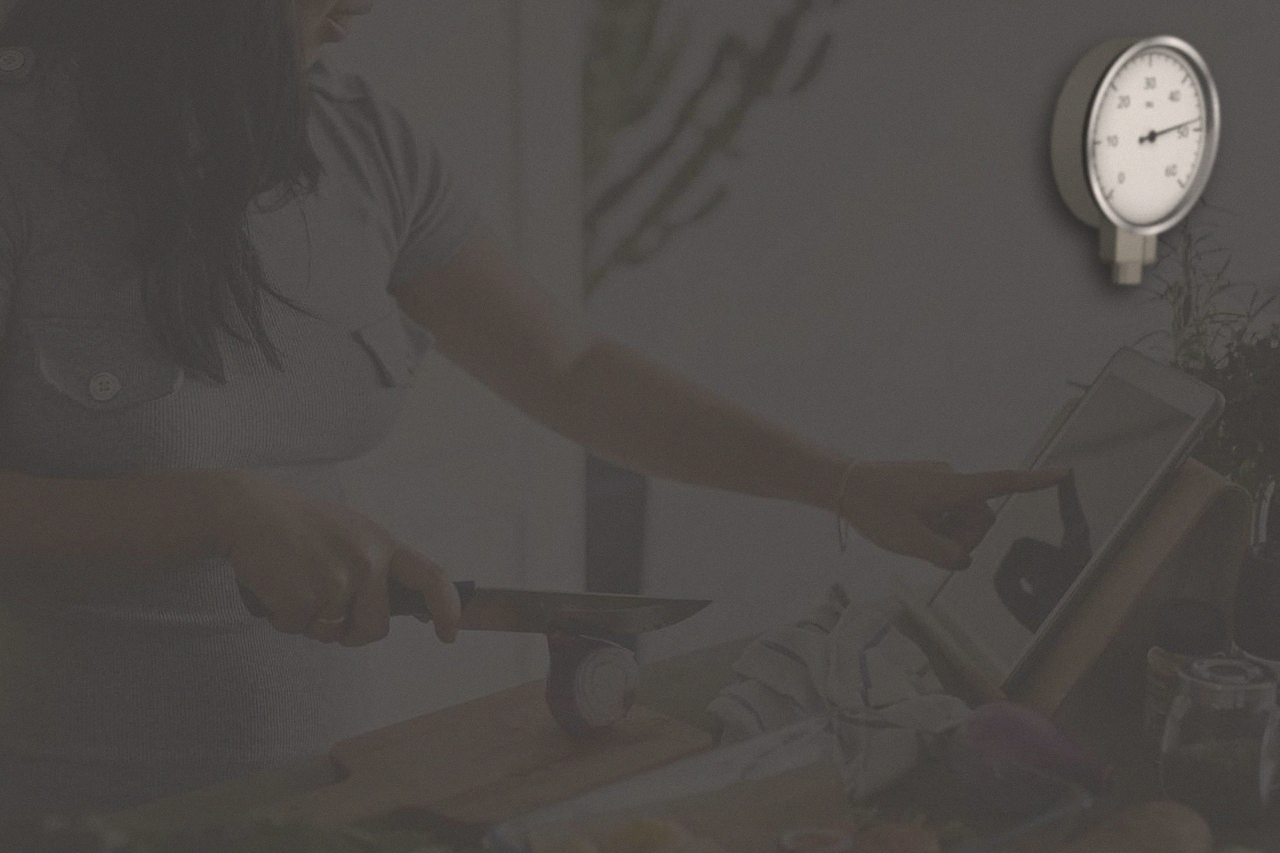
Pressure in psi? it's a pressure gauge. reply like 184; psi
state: 48; psi
